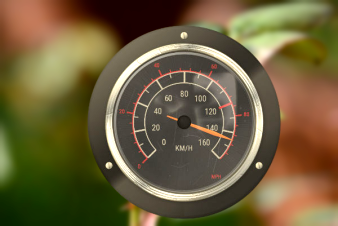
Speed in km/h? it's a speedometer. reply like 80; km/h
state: 145; km/h
